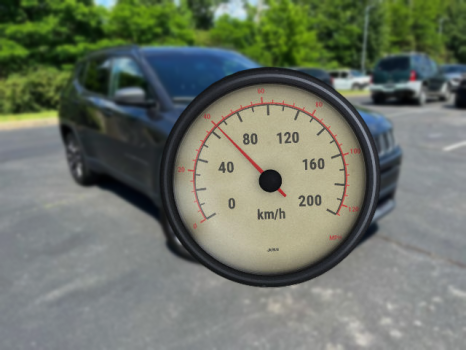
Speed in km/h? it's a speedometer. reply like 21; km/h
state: 65; km/h
